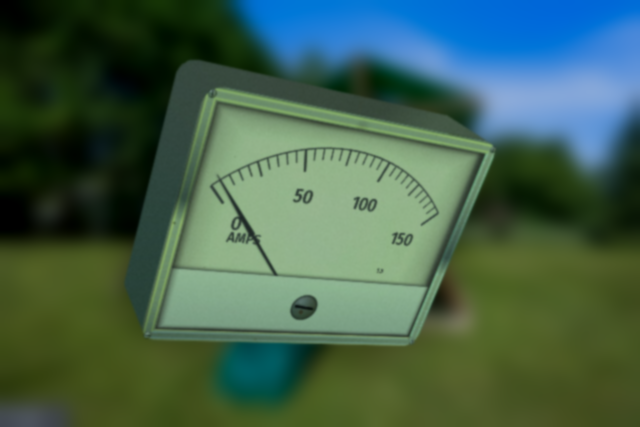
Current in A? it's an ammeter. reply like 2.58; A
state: 5; A
